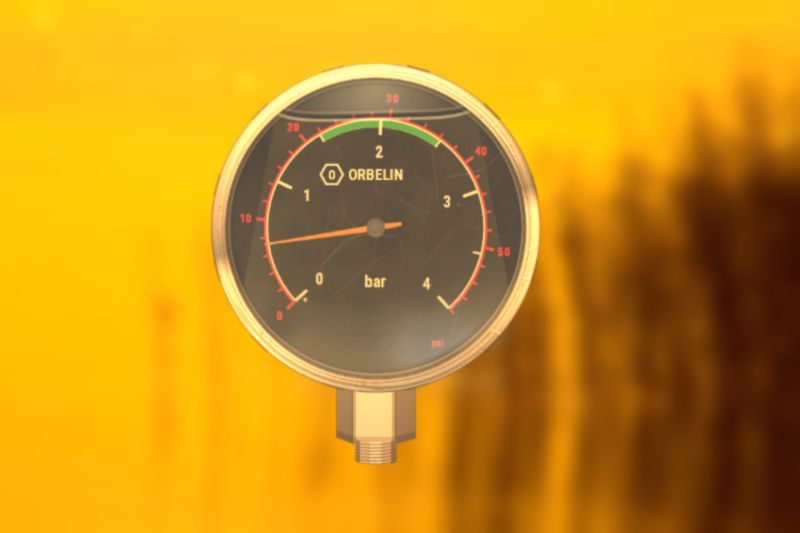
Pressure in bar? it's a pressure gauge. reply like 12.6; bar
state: 0.5; bar
